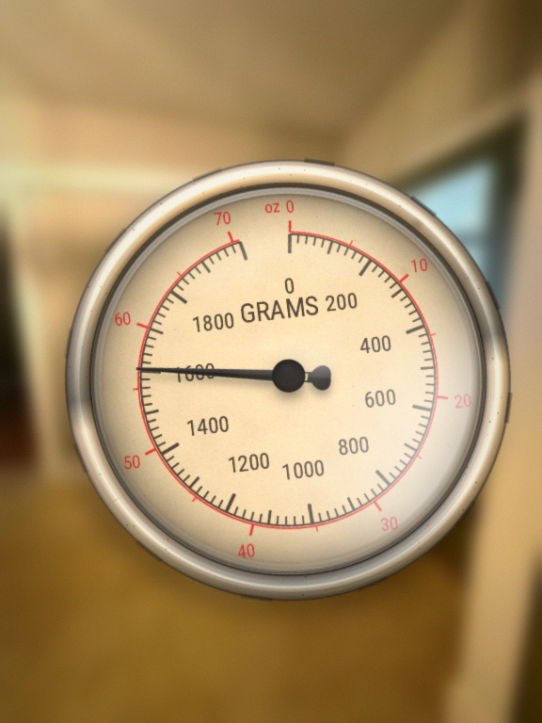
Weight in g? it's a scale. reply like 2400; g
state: 1600; g
